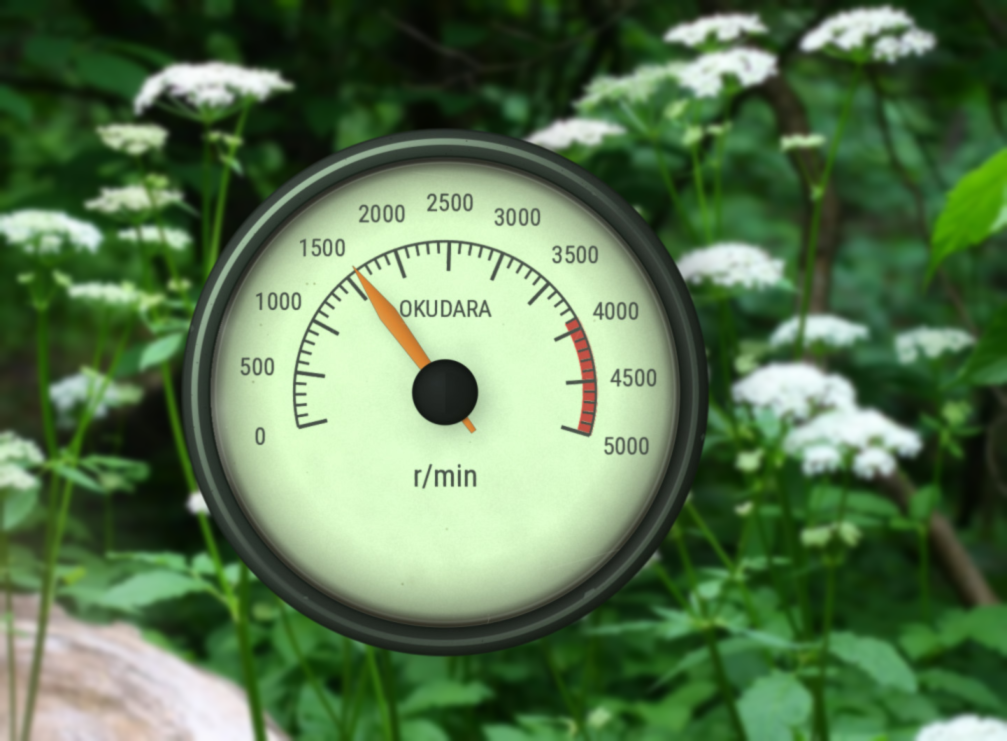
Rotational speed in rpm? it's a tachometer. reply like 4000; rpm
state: 1600; rpm
